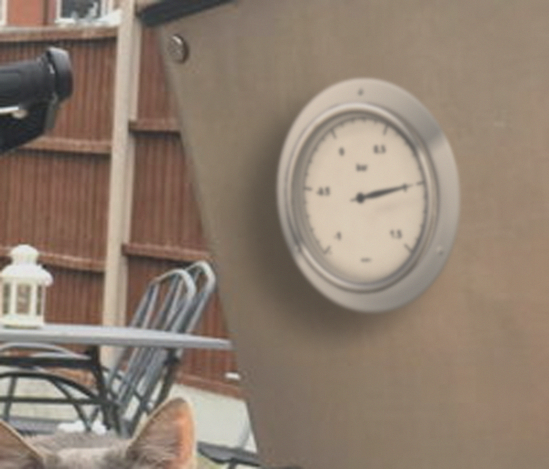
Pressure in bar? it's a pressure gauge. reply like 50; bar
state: 1; bar
